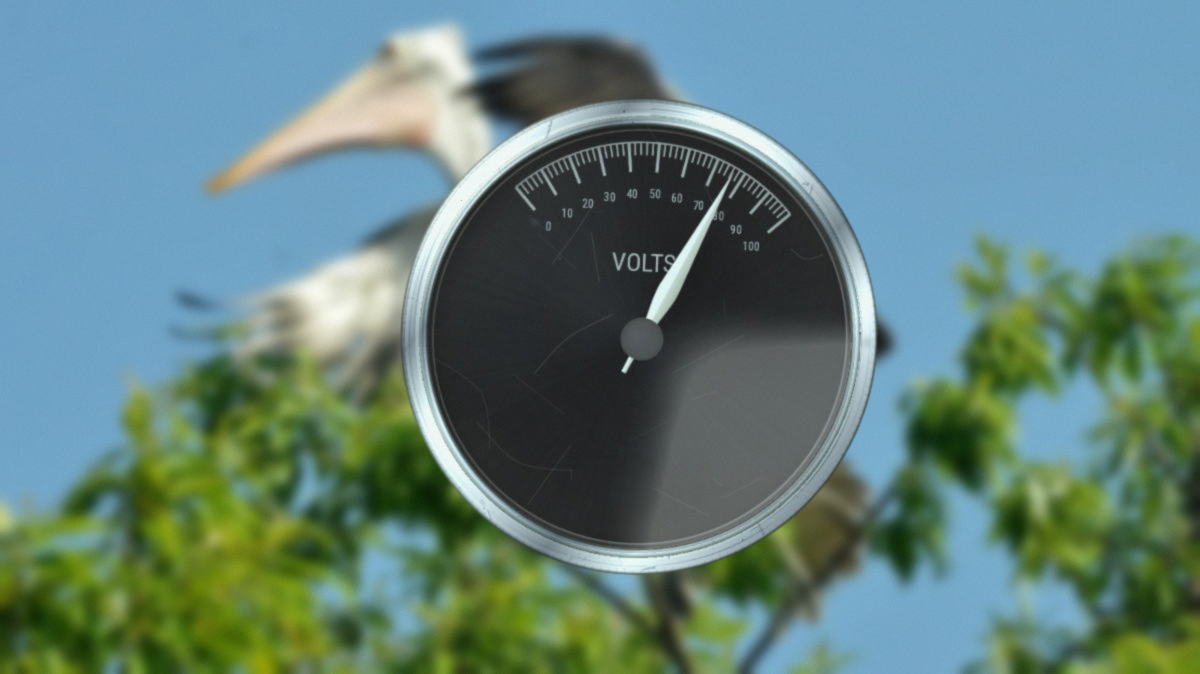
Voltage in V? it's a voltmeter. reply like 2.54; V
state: 76; V
